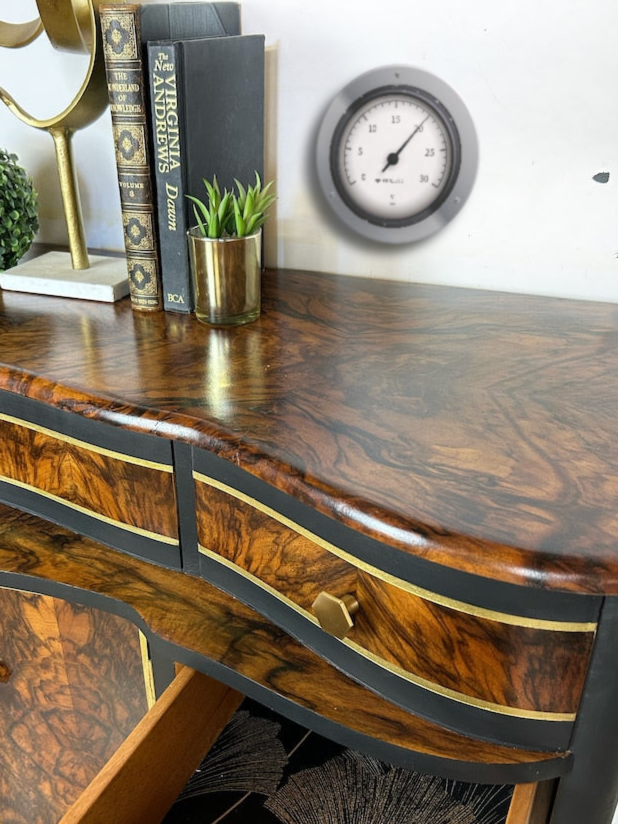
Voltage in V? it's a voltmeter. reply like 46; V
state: 20; V
